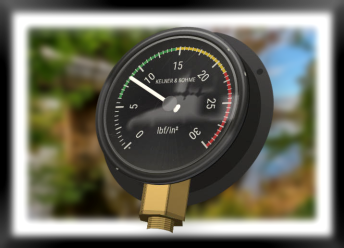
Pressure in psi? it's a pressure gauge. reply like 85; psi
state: 8.5; psi
